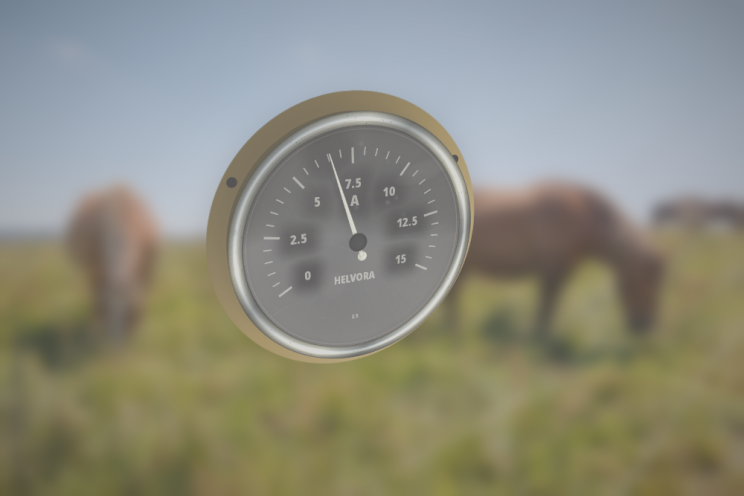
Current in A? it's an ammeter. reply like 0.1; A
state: 6.5; A
